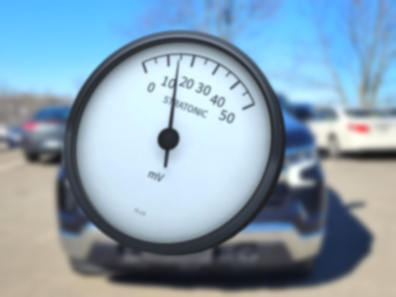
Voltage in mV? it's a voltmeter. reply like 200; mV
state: 15; mV
